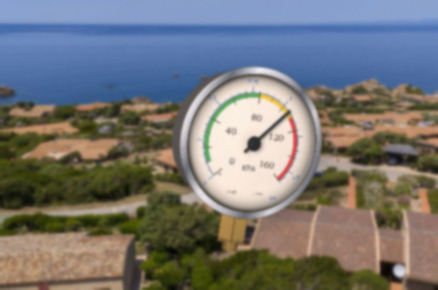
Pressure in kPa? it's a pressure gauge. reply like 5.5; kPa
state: 105; kPa
